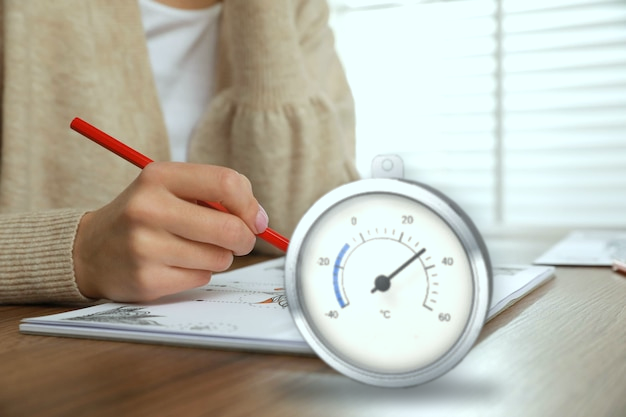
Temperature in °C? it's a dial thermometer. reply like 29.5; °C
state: 32; °C
